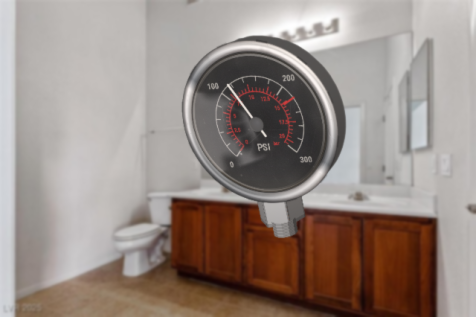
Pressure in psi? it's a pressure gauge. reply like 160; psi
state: 120; psi
